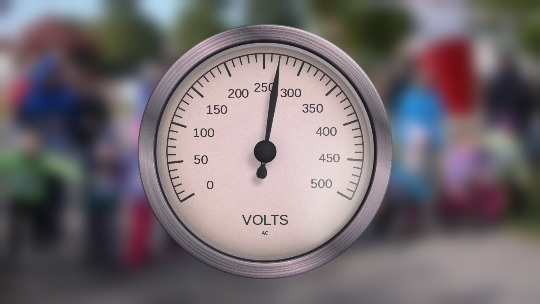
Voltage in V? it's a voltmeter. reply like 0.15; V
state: 270; V
